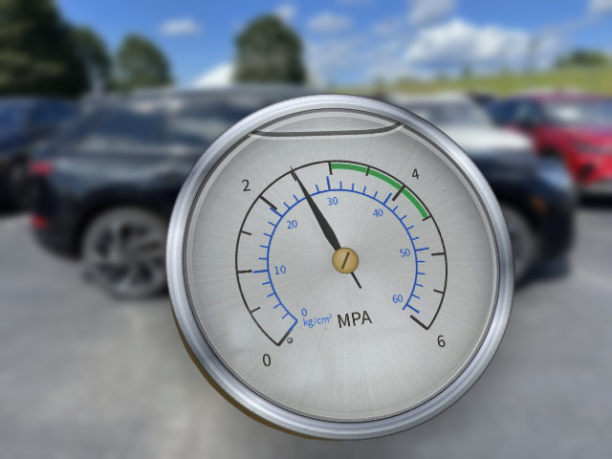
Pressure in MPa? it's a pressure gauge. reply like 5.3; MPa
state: 2.5; MPa
